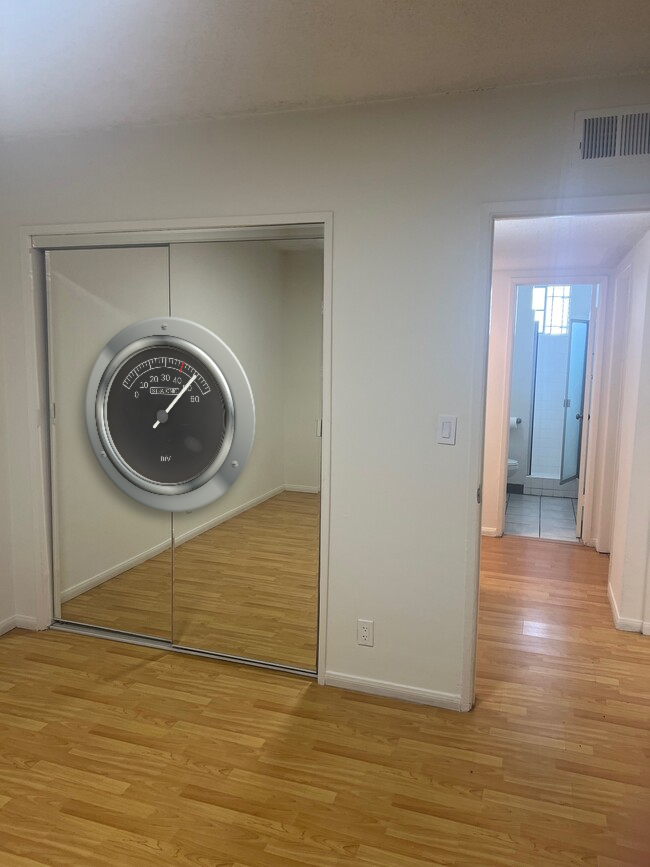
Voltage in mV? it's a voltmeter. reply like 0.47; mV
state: 50; mV
